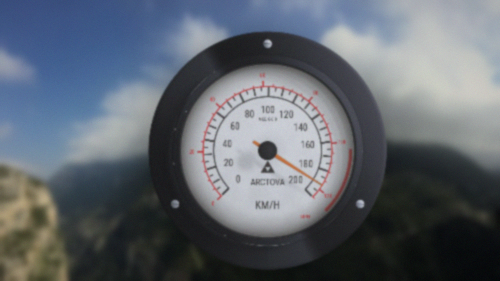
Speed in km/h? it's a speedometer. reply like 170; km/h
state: 190; km/h
